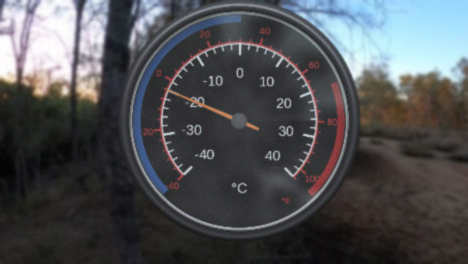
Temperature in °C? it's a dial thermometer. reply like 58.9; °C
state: -20; °C
